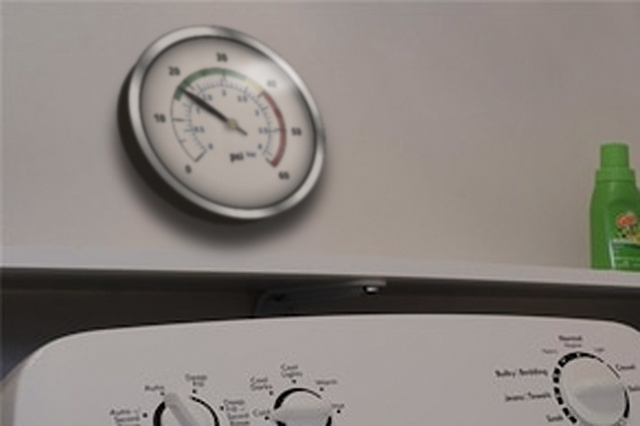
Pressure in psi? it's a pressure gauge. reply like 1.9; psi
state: 17.5; psi
